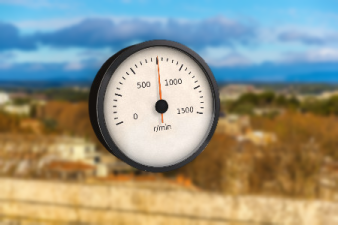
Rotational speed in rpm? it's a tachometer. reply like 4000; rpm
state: 750; rpm
